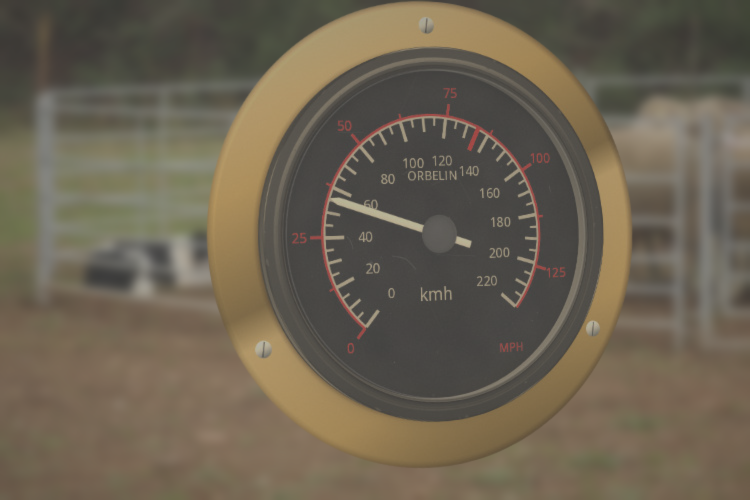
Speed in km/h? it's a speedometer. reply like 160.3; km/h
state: 55; km/h
